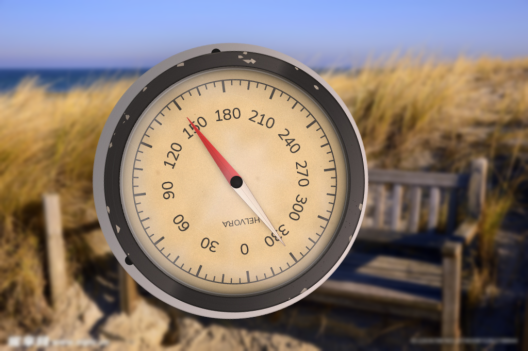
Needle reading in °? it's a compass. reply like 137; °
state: 150; °
